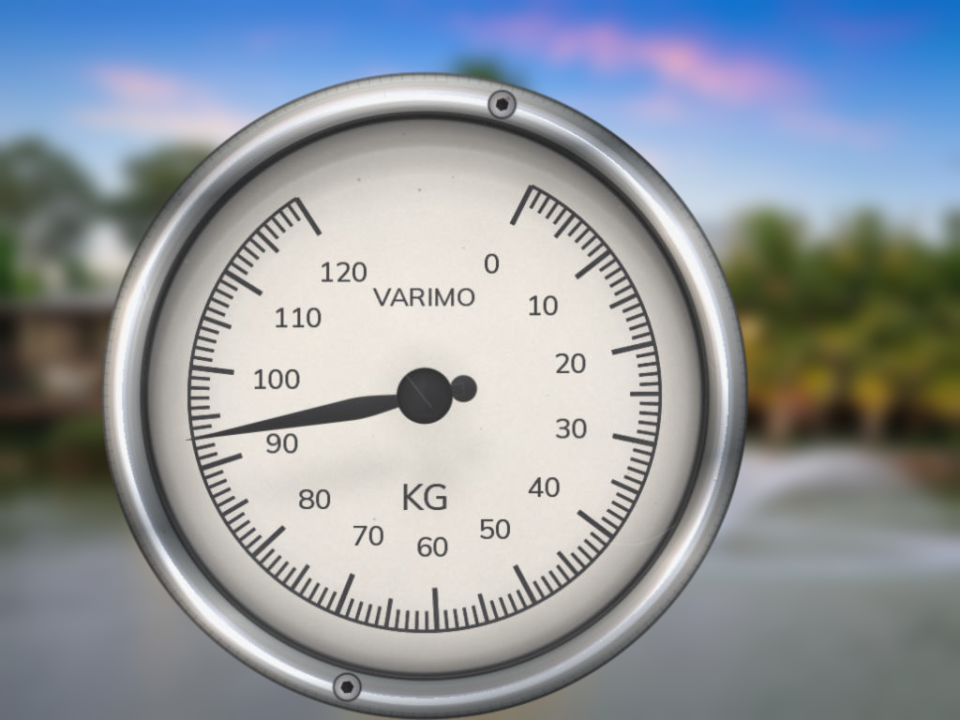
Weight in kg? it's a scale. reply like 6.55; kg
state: 93; kg
